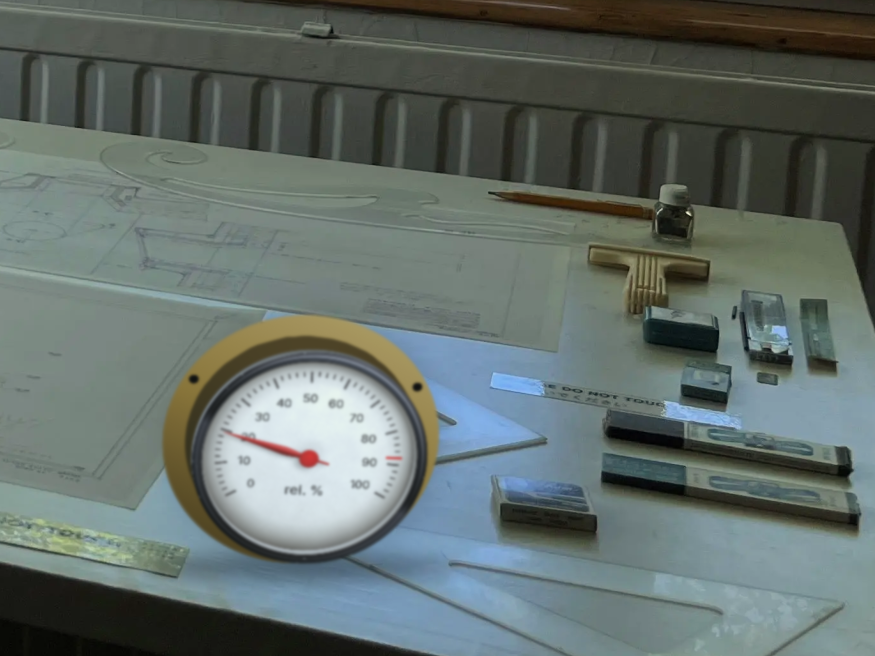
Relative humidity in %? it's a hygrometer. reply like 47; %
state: 20; %
